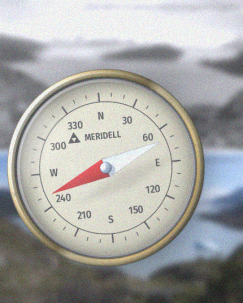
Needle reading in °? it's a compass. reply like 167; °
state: 250; °
